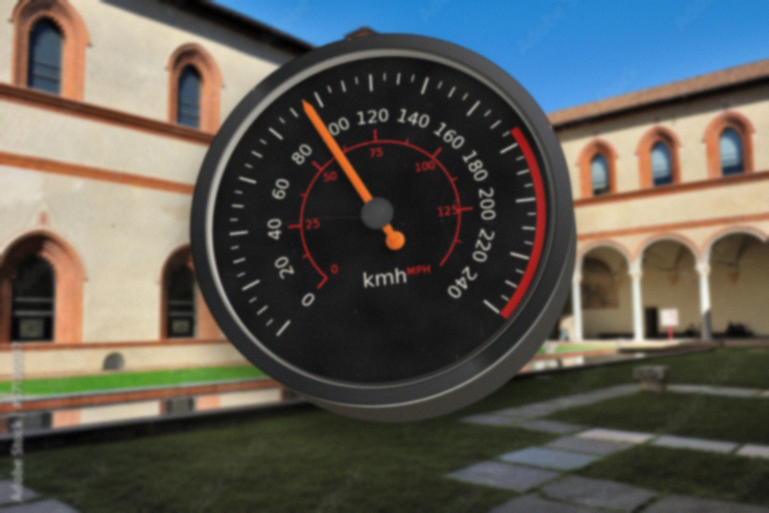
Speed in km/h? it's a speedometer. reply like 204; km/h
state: 95; km/h
